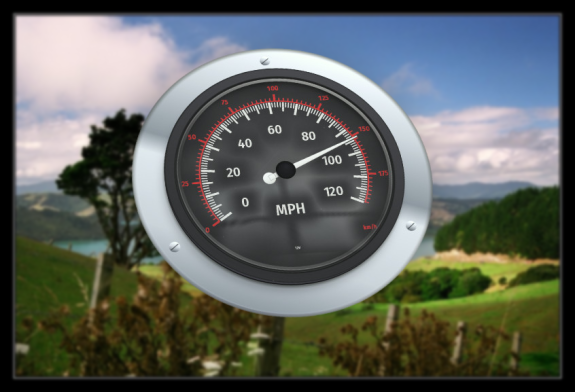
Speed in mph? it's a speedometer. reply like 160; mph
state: 95; mph
